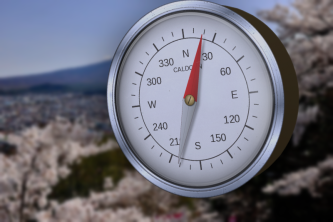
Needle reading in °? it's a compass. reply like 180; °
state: 20; °
